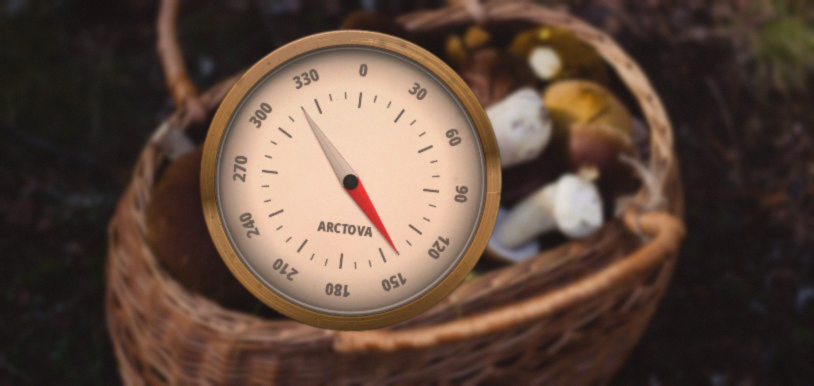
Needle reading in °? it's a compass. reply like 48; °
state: 140; °
